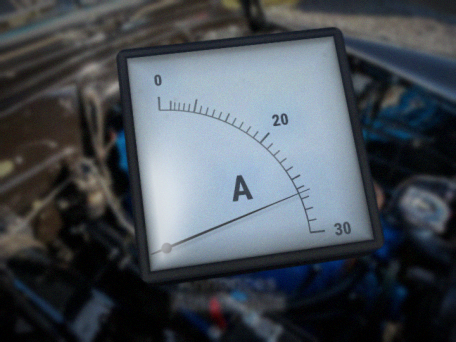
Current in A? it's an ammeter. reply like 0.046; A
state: 26.5; A
